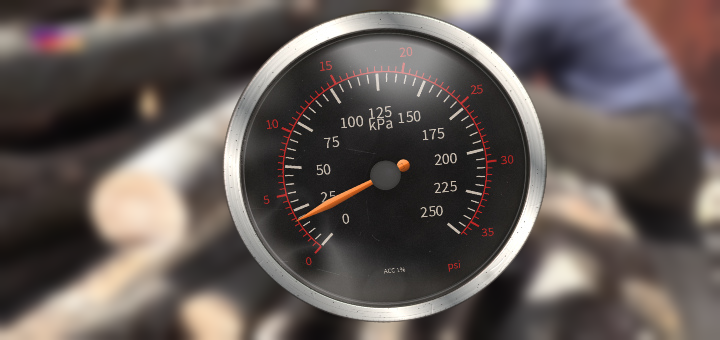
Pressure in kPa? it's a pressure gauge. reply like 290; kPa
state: 20; kPa
